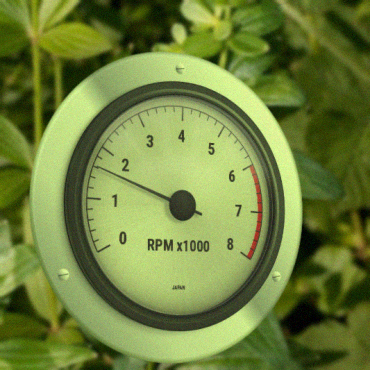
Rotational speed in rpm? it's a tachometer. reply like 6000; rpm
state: 1600; rpm
